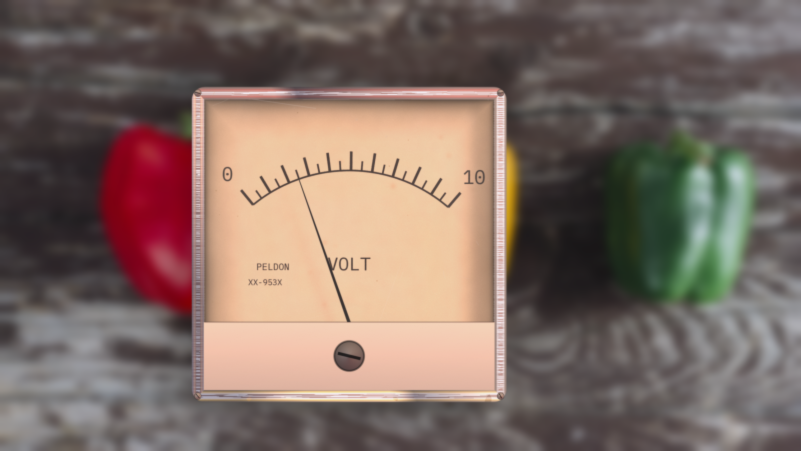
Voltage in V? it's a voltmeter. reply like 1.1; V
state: 2.5; V
